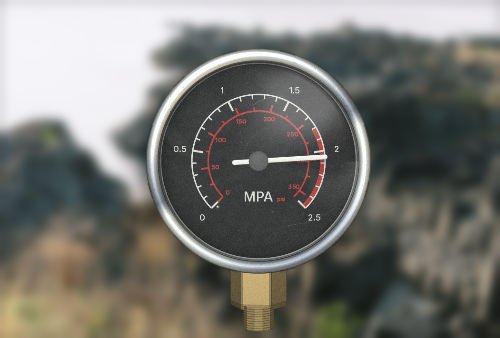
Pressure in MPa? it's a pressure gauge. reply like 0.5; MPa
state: 2.05; MPa
